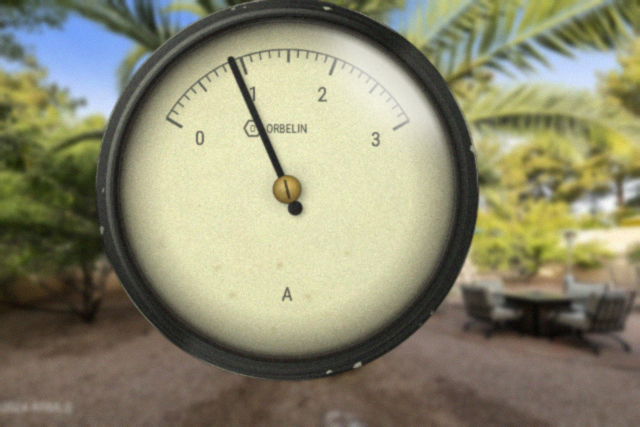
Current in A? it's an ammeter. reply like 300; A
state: 0.9; A
